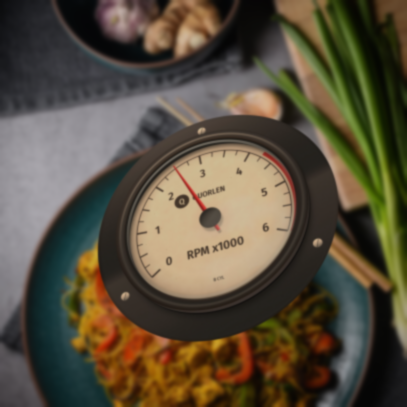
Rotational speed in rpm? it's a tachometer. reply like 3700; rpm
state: 2500; rpm
